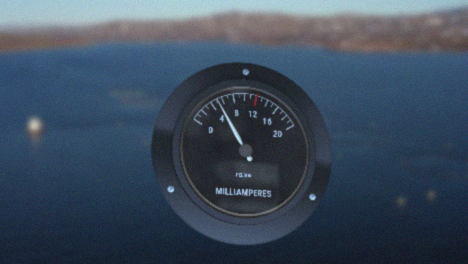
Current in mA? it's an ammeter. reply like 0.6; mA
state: 5; mA
